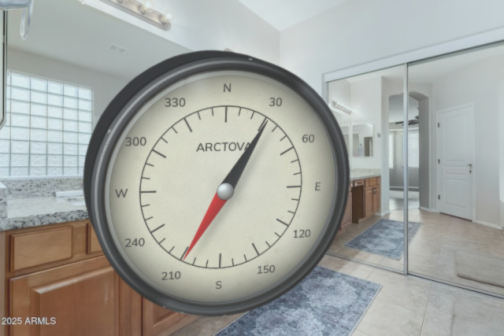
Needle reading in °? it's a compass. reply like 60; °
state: 210; °
